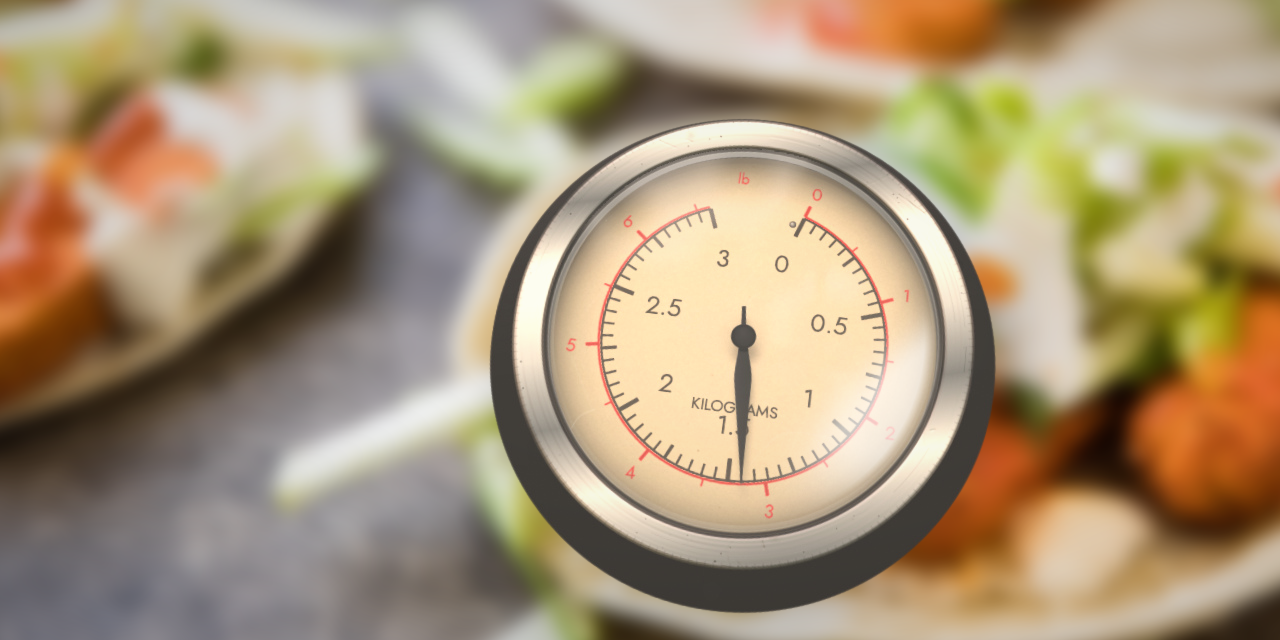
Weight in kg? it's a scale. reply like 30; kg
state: 1.45; kg
